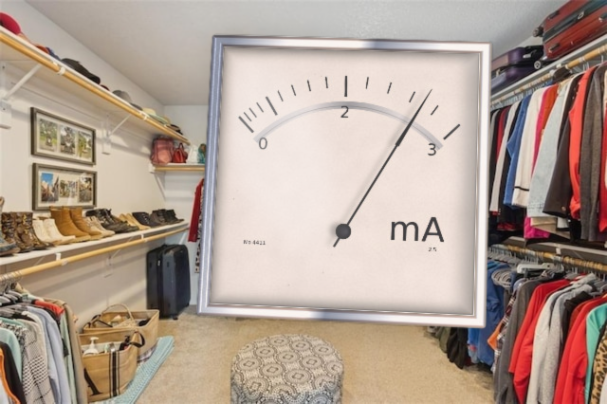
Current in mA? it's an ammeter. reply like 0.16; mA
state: 2.7; mA
